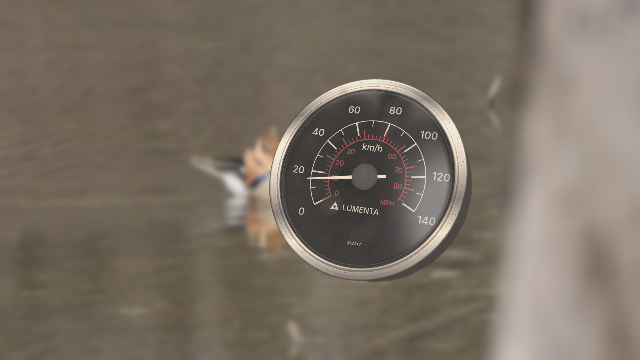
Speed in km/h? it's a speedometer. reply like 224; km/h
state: 15; km/h
